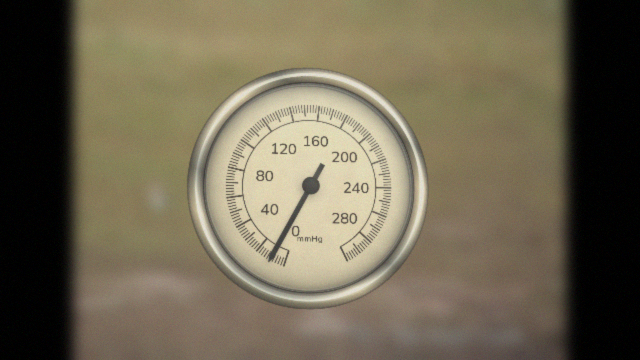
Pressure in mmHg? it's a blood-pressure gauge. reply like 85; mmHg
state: 10; mmHg
